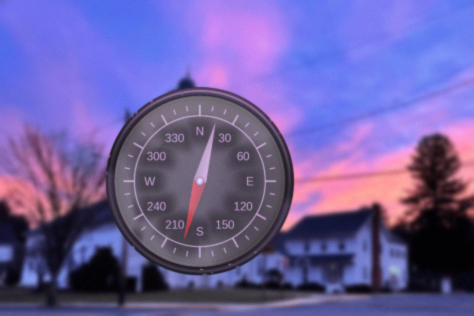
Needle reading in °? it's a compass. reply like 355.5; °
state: 195; °
